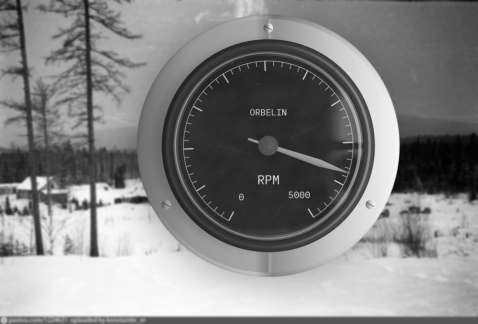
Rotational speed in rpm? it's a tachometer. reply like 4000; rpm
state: 4350; rpm
